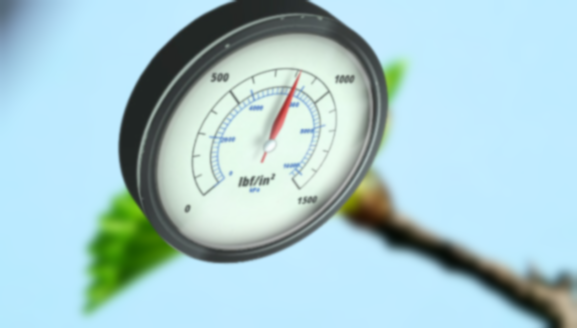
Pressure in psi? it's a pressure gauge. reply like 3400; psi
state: 800; psi
